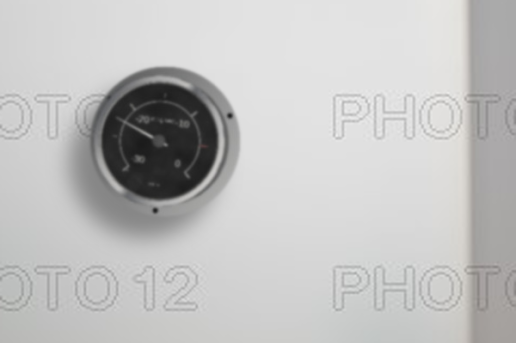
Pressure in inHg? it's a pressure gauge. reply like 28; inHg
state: -22.5; inHg
